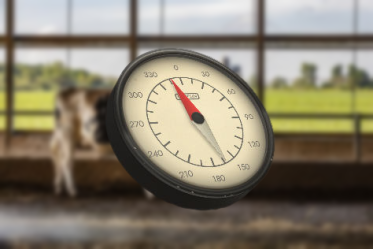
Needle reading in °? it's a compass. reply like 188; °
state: 345; °
